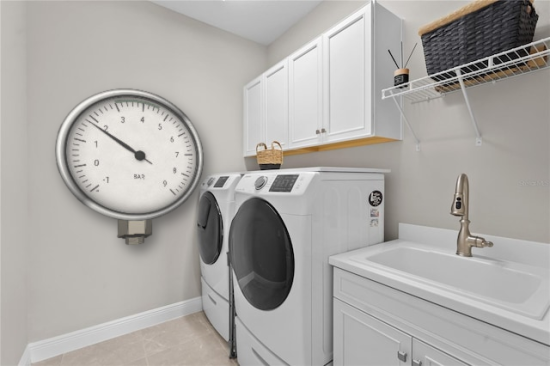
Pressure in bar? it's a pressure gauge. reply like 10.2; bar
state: 1.8; bar
